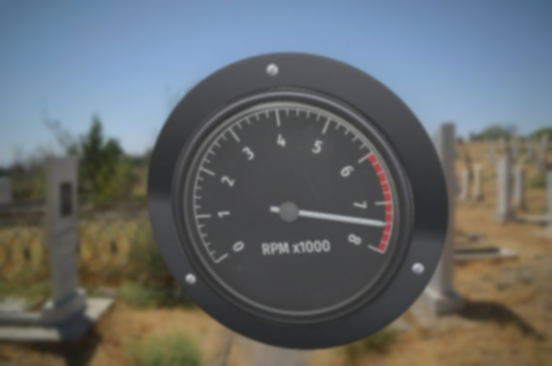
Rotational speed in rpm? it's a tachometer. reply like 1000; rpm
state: 7400; rpm
